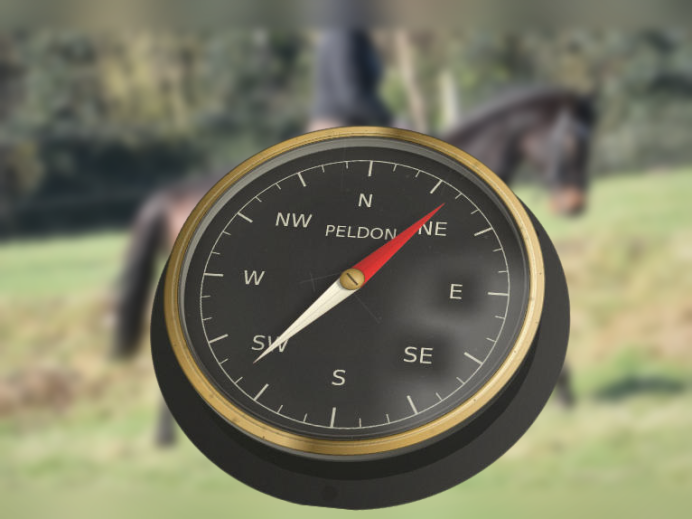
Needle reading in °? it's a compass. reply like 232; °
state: 40; °
